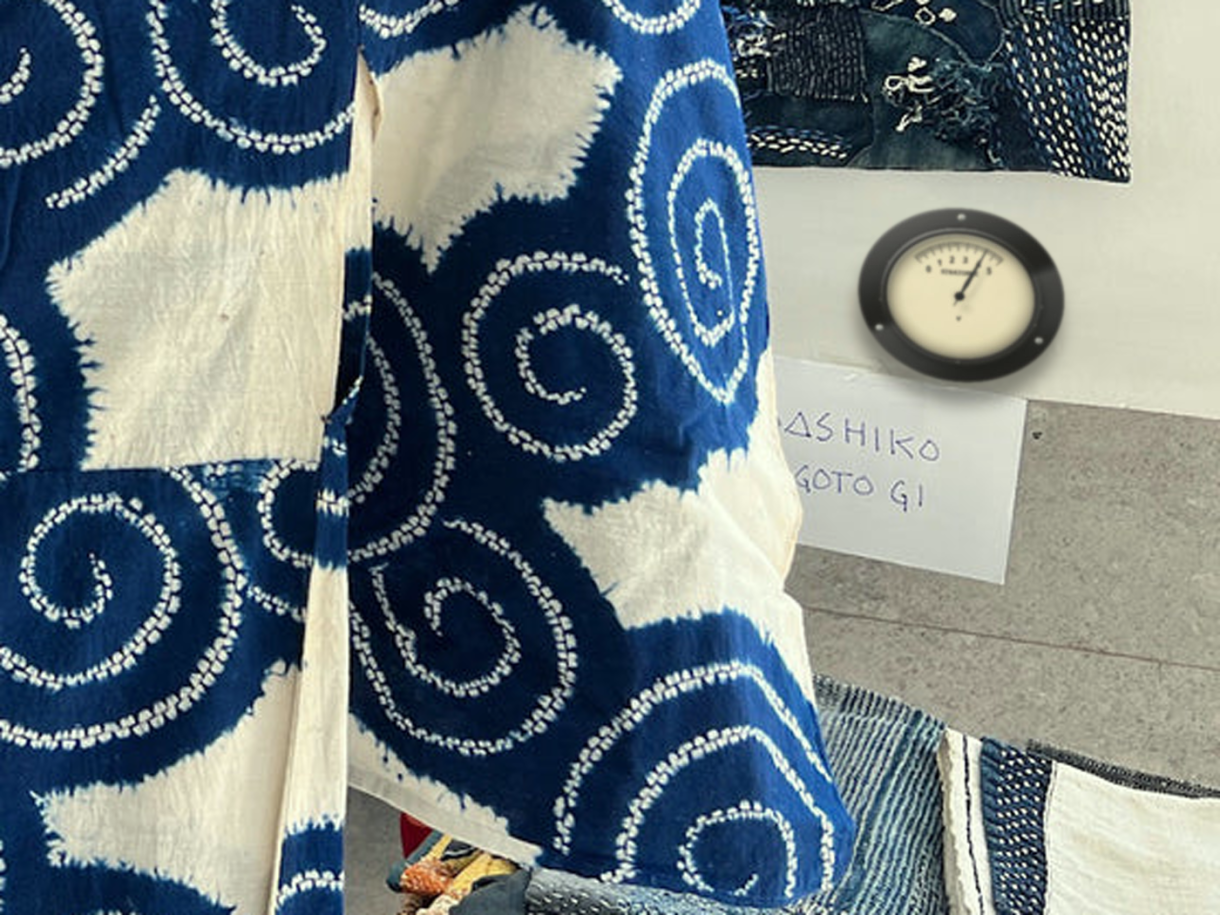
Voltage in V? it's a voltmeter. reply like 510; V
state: 4; V
